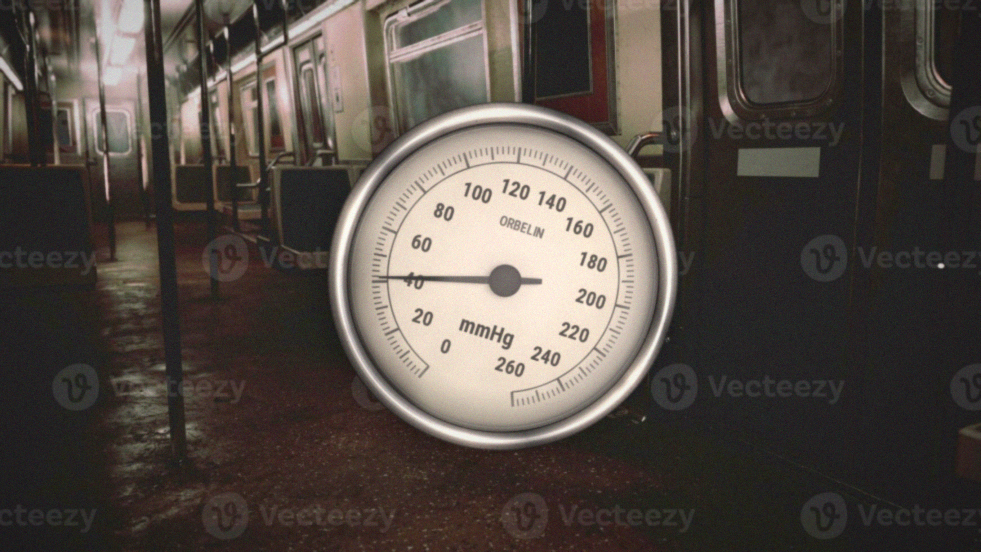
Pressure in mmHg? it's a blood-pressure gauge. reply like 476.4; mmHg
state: 42; mmHg
